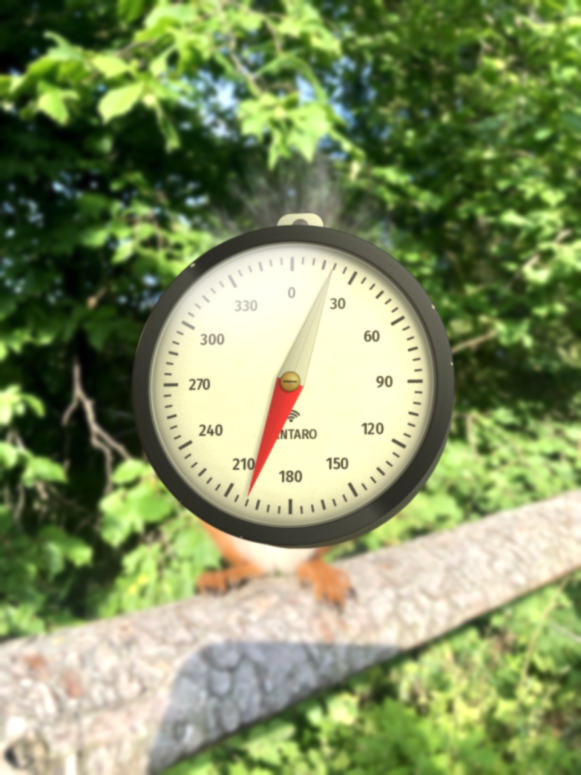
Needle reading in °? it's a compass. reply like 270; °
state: 200; °
